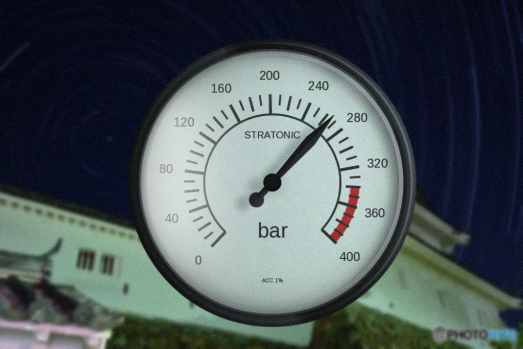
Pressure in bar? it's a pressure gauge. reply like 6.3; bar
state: 265; bar
